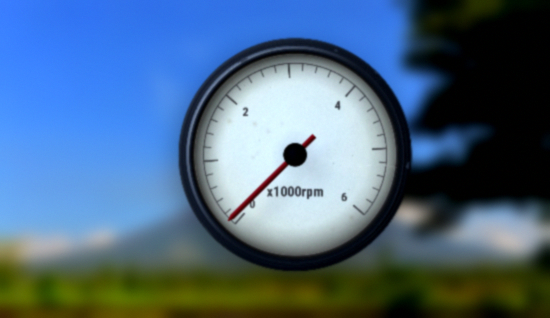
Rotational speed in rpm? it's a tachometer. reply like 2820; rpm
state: 100; rpm
